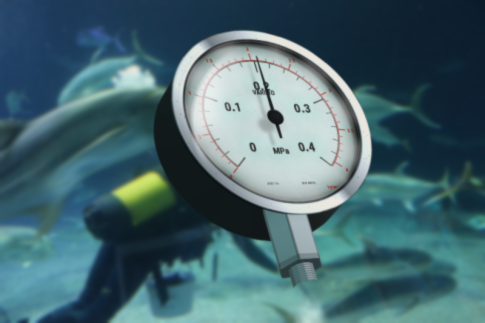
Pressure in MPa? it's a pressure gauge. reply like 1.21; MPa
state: 0.2; MPa
